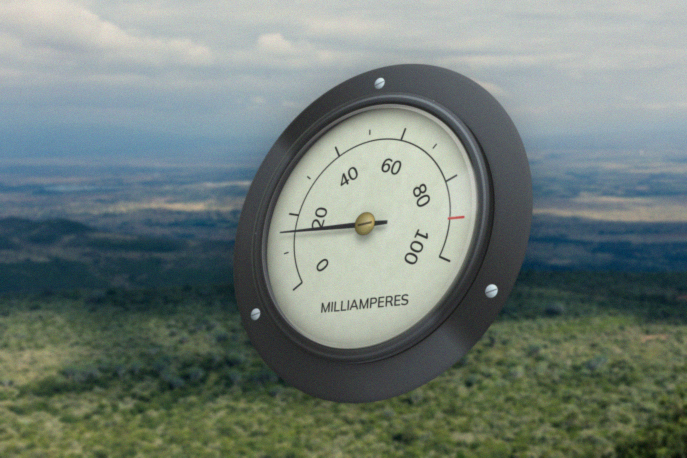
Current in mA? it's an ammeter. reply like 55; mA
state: 15; mA
